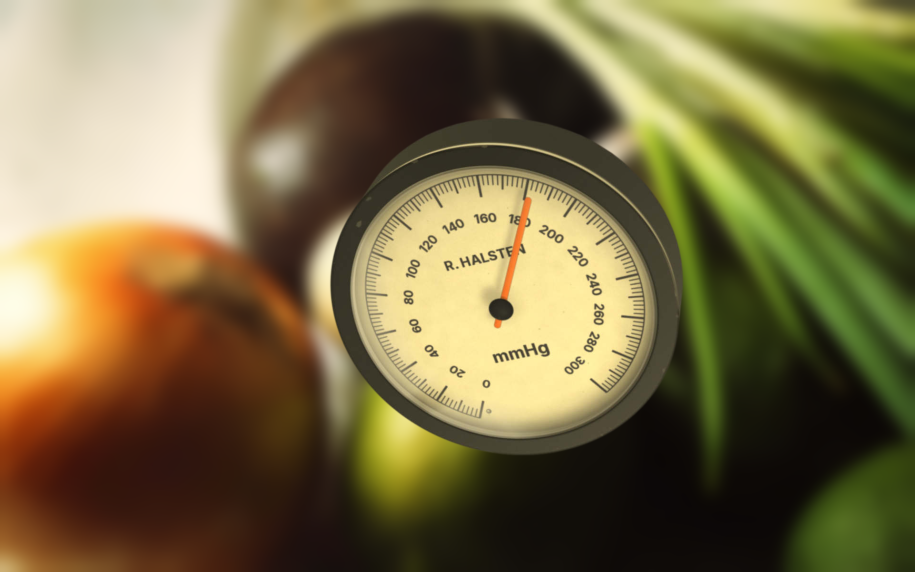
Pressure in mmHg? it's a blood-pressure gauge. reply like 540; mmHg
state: 182; mmHg
